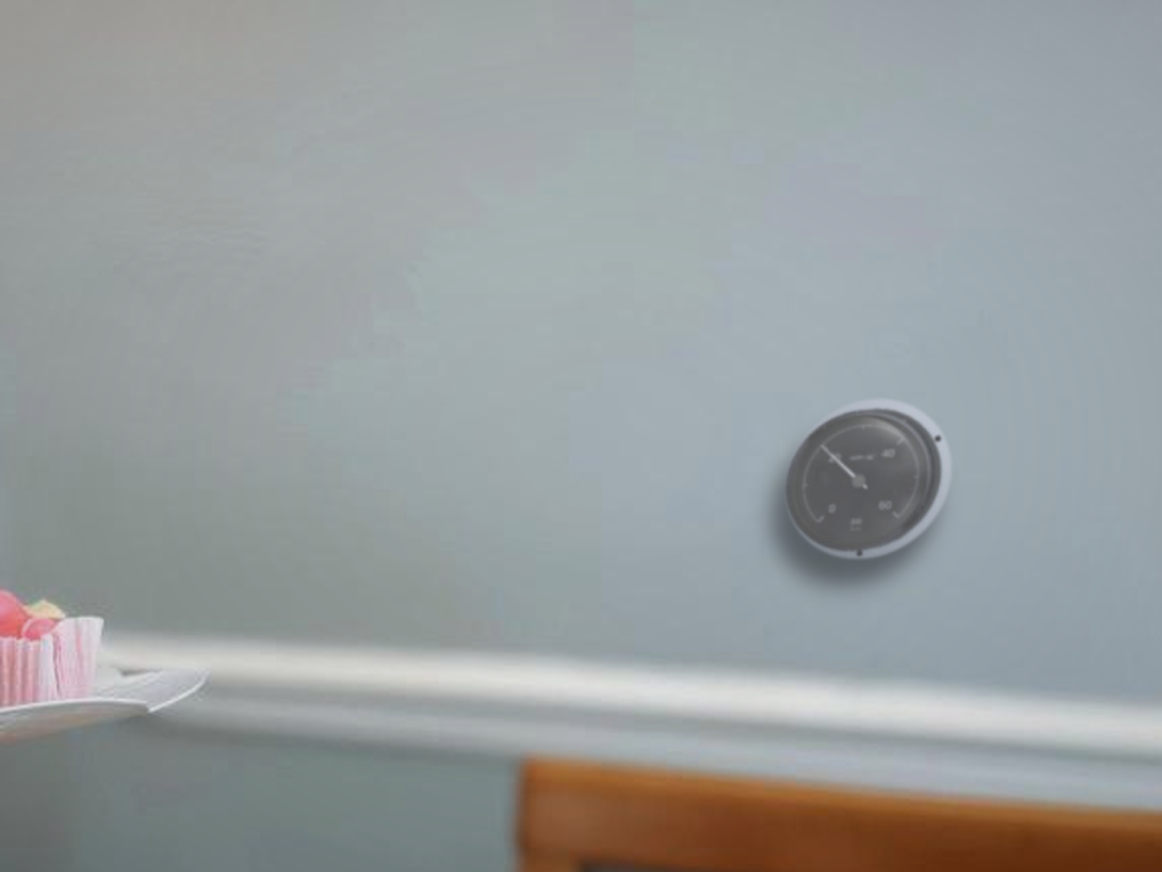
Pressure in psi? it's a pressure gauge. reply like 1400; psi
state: 20; psi
